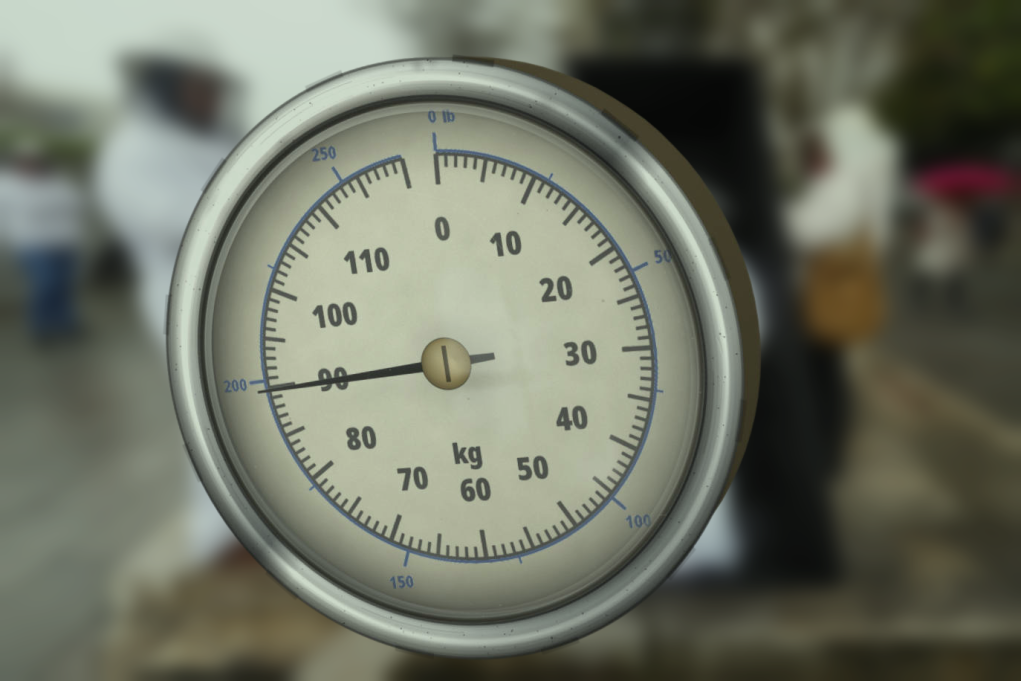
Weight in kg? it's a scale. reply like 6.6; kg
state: 90; kg
